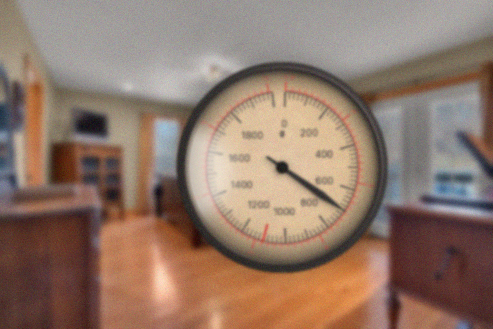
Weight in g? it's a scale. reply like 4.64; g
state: 700; g
